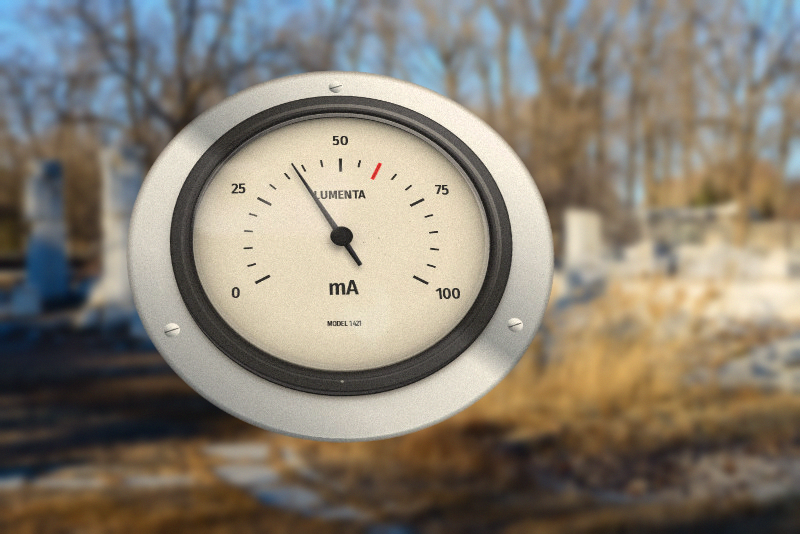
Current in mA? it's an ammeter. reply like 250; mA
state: 37.5; mA
